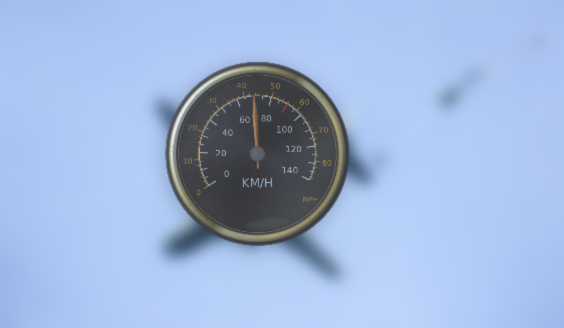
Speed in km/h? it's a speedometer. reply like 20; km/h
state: 70; km/h
